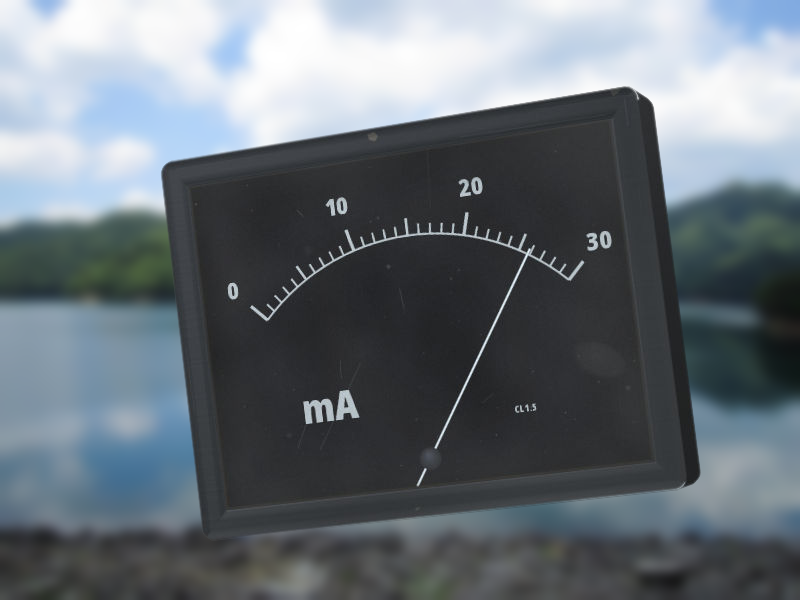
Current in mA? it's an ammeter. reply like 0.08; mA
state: 26; mA
